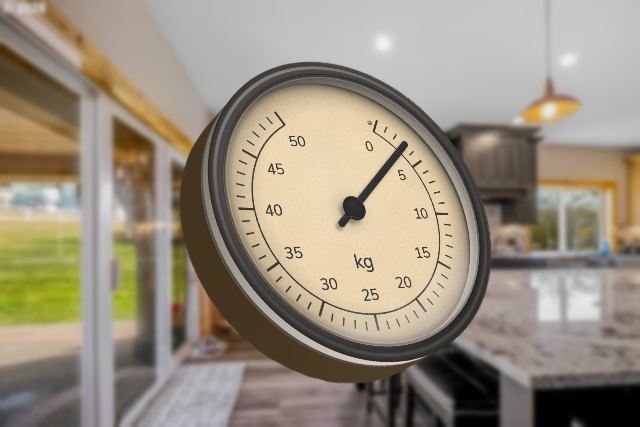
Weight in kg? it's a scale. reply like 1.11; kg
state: 3; kg
